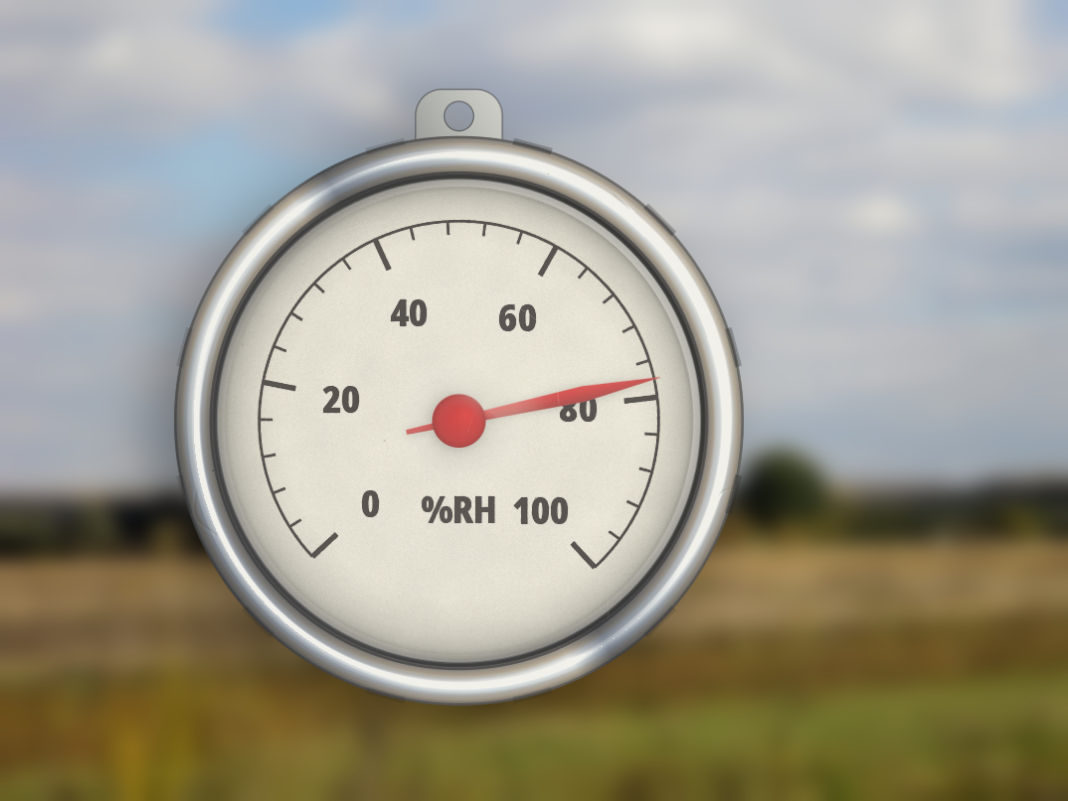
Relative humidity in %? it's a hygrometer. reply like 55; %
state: 78; %
